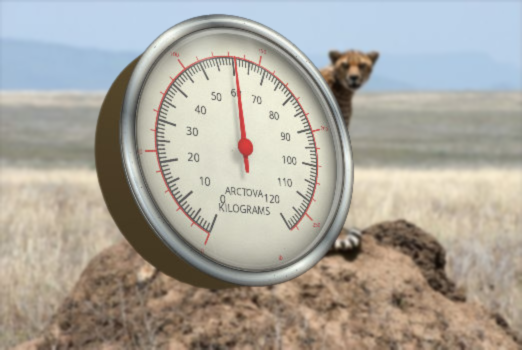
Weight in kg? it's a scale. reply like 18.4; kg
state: 60; kg
